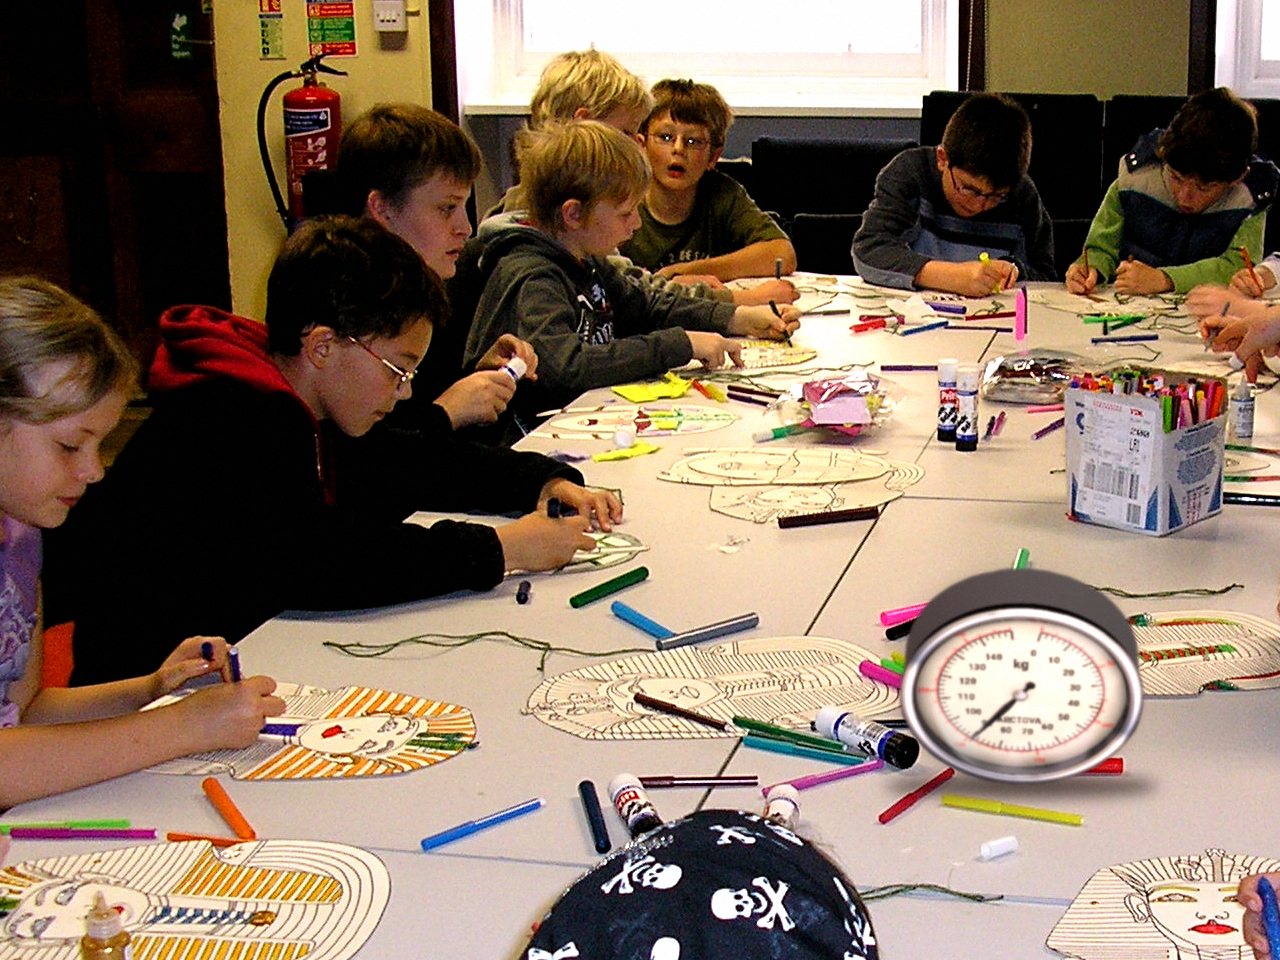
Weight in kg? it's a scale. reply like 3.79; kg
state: 90; kg
